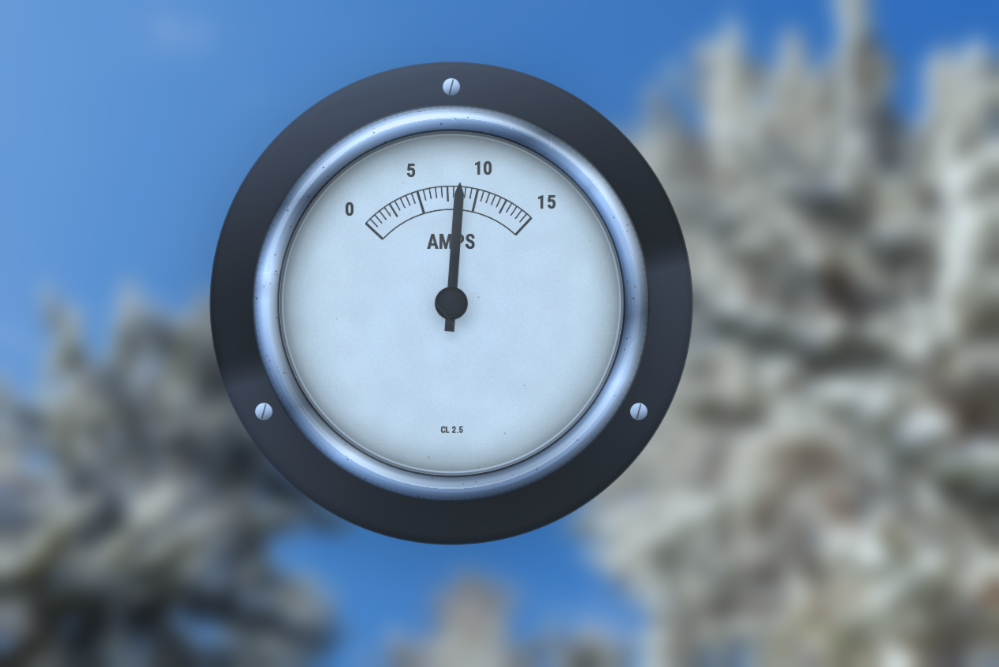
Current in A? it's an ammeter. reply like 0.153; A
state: 8.5; A
